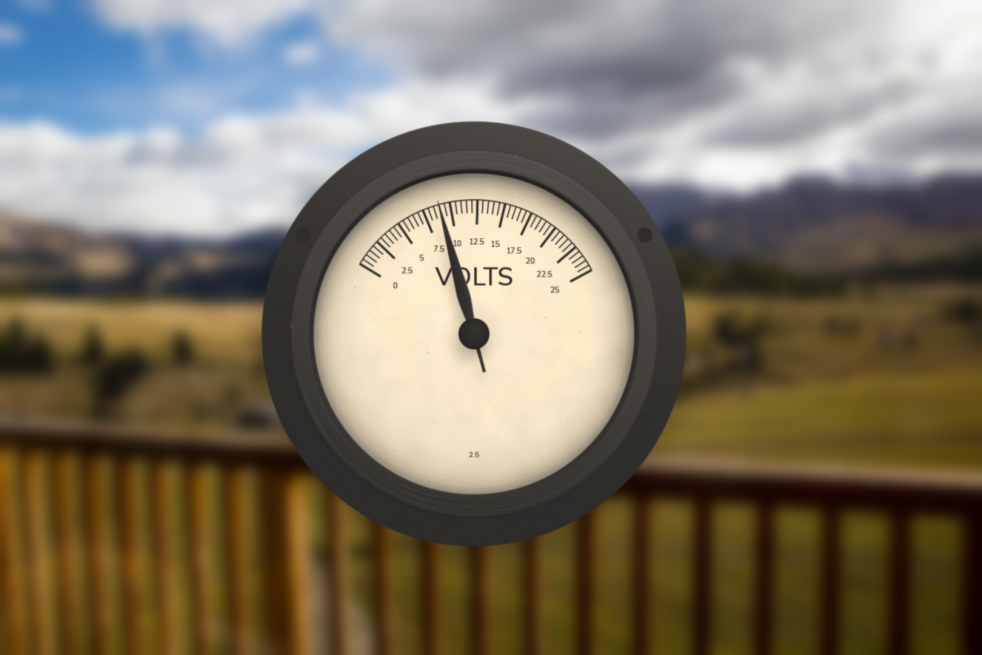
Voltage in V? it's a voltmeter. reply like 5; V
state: 9; V
